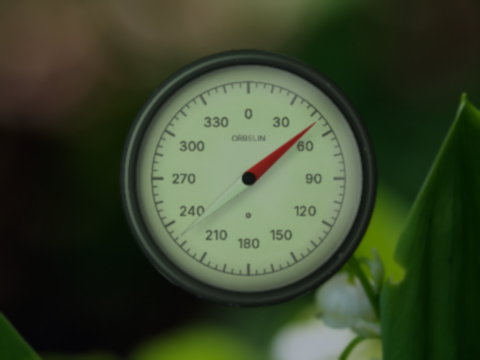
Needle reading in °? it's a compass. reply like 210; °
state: 50; °
